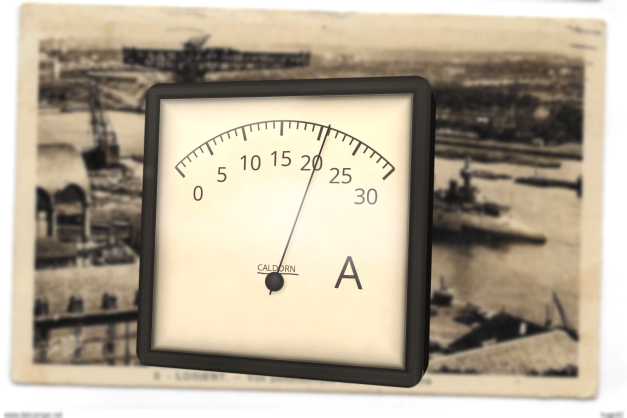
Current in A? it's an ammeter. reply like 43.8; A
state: 21; A
